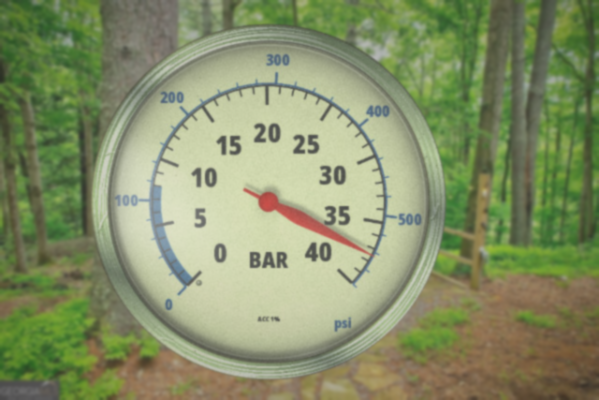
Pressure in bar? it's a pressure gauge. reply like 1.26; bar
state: 37.5; bar
